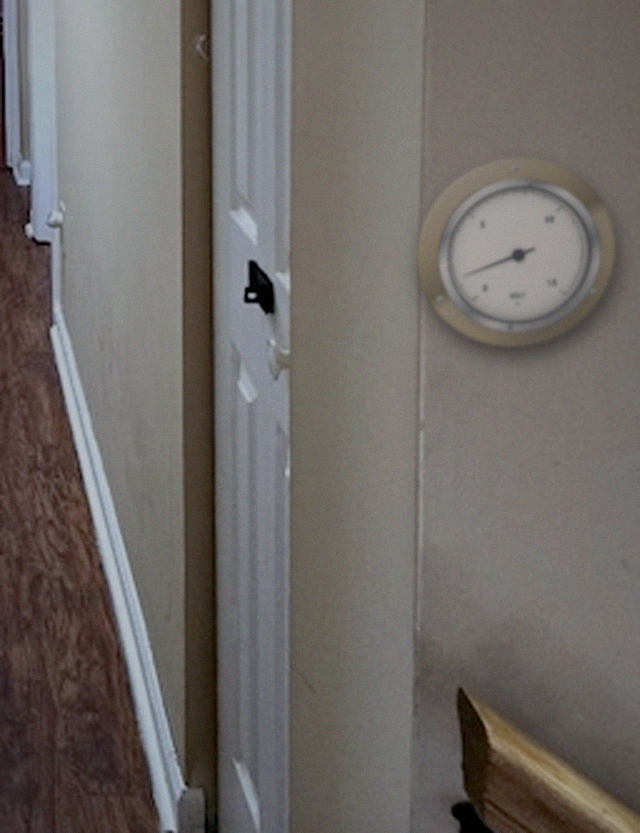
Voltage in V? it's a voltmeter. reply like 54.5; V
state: 1.5; V
